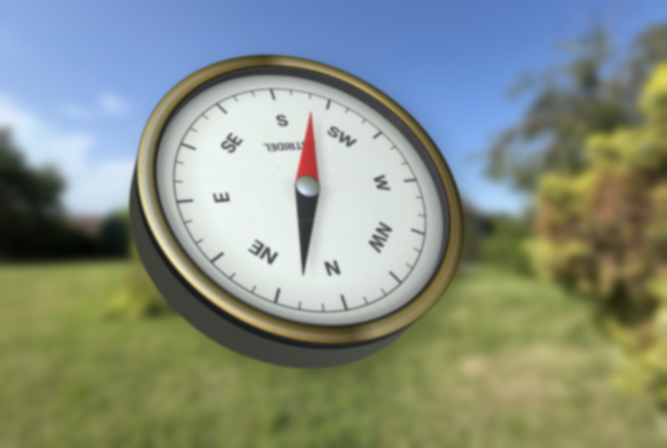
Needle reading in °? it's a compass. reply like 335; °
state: 200; °
